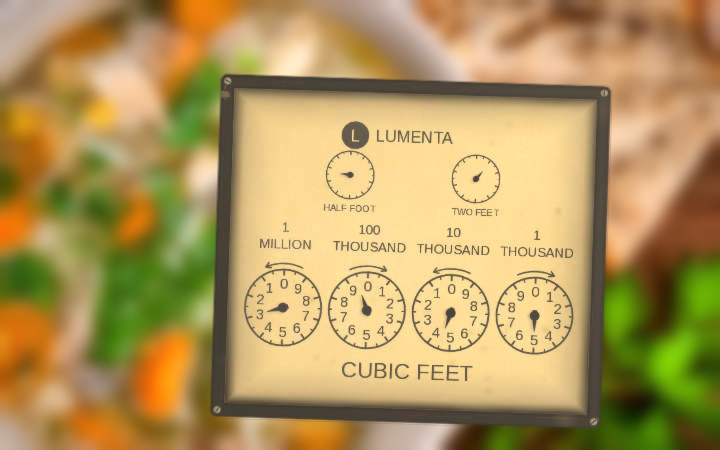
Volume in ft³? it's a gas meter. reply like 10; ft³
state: 294500; ft³
